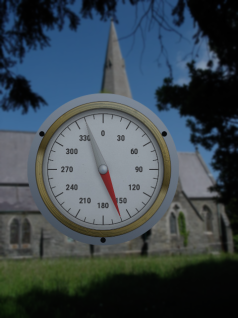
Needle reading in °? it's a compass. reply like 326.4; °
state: 160; °
